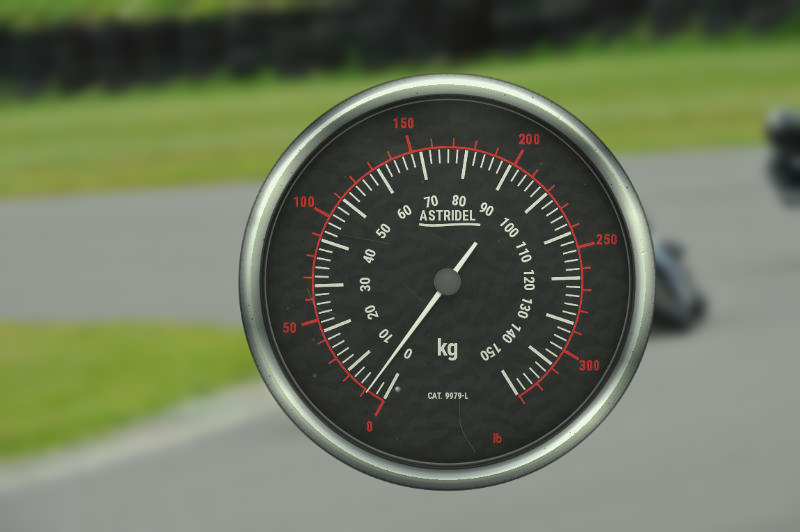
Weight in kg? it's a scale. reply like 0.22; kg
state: 4; kg
